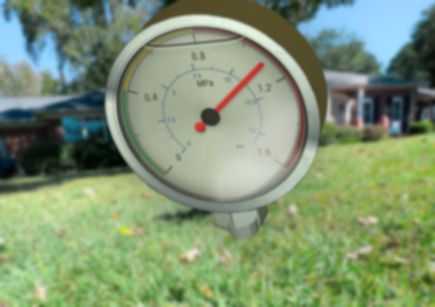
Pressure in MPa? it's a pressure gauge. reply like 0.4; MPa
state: 1.1; MPa
